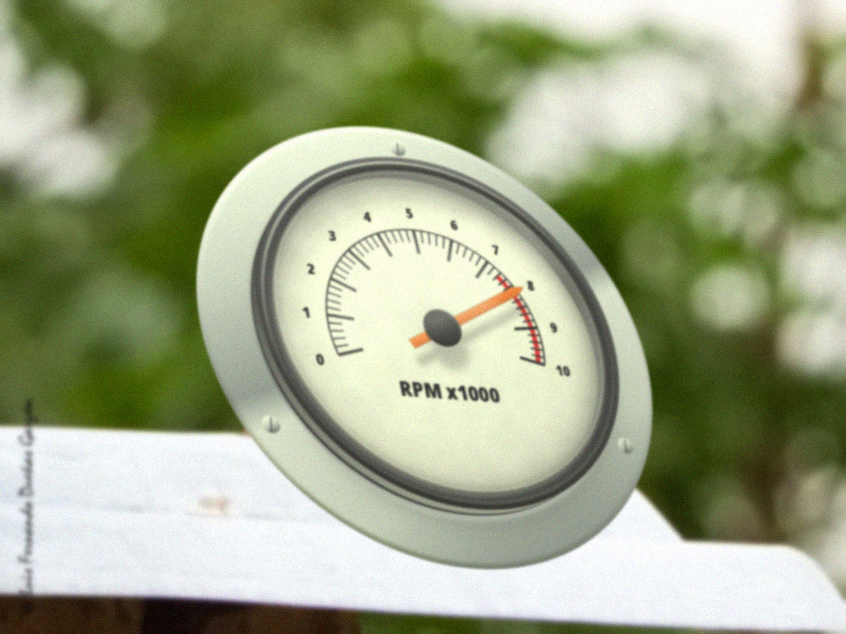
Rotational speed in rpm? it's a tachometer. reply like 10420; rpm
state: 8000; rpm
